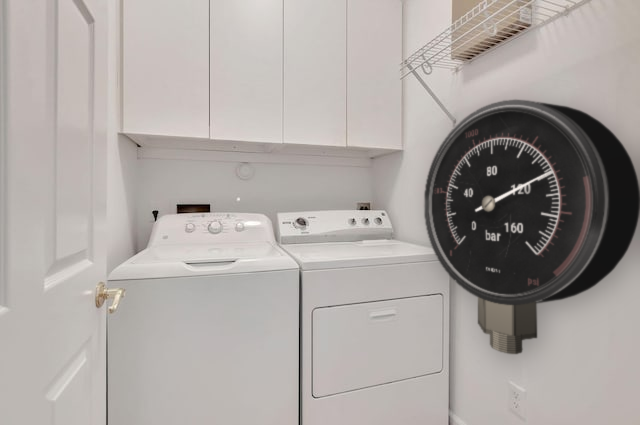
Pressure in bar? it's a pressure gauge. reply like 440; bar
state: 120; bar
